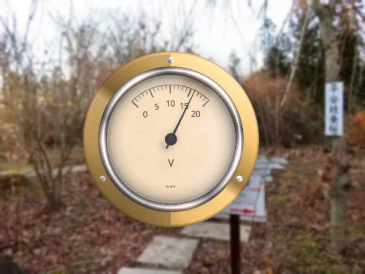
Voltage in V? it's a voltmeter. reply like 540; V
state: 16; V
